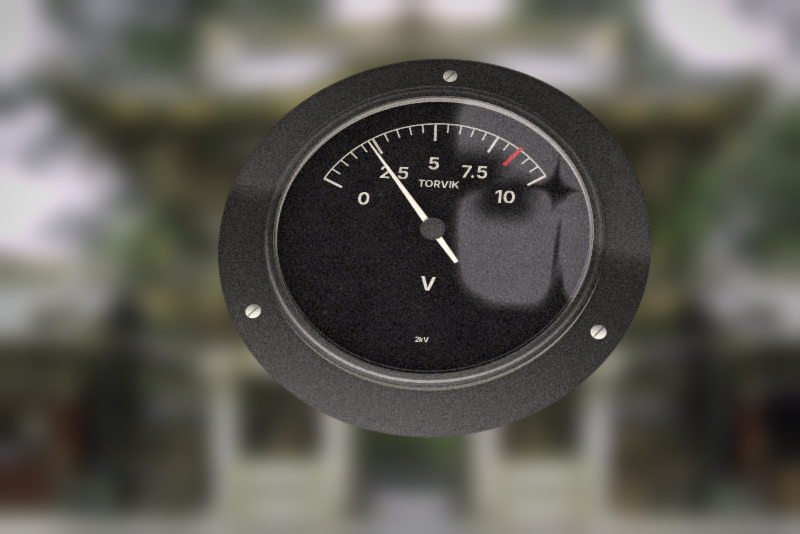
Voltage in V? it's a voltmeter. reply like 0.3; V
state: 2.25; V
